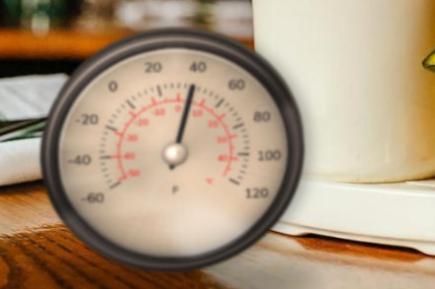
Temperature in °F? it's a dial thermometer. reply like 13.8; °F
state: 40; °F
